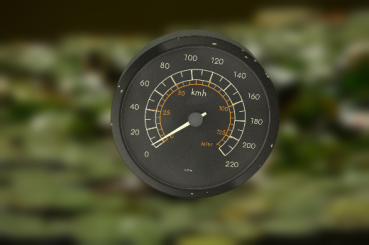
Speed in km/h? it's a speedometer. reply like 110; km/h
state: 5; km/h
